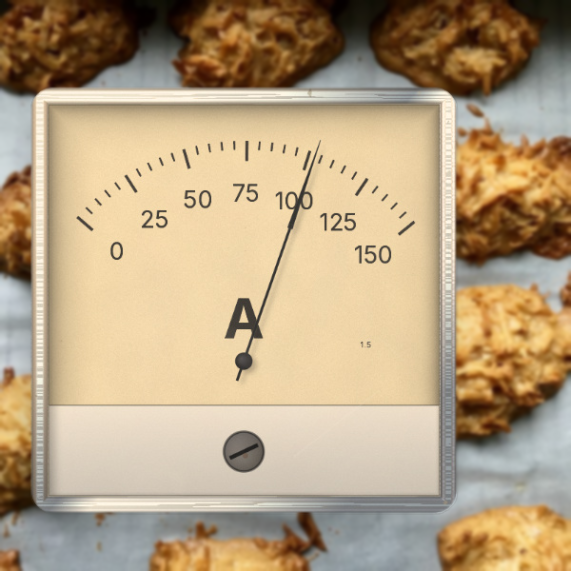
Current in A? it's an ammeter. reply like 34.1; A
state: 102.5; A
